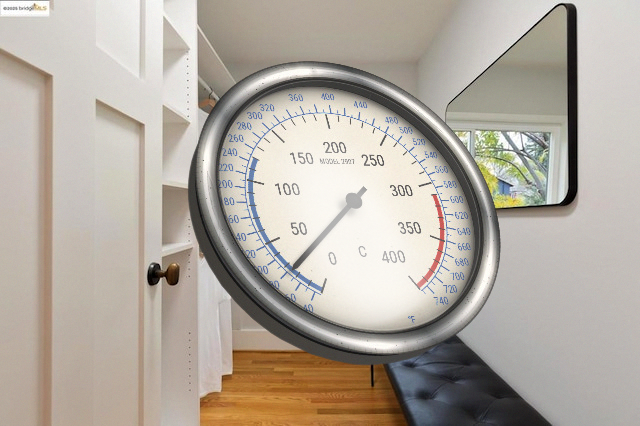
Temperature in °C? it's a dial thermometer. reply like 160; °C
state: 25; °C
